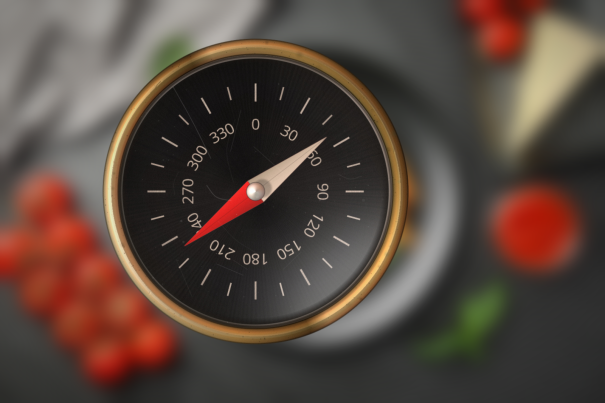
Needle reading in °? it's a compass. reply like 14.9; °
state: 232.5; °
